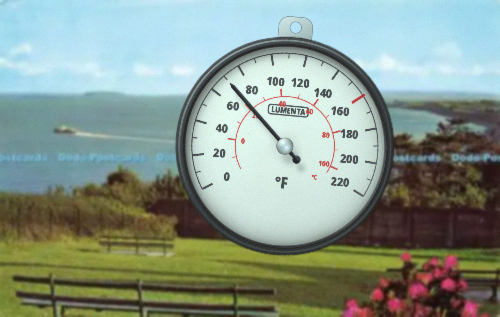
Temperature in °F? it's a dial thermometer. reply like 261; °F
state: 70; °F
